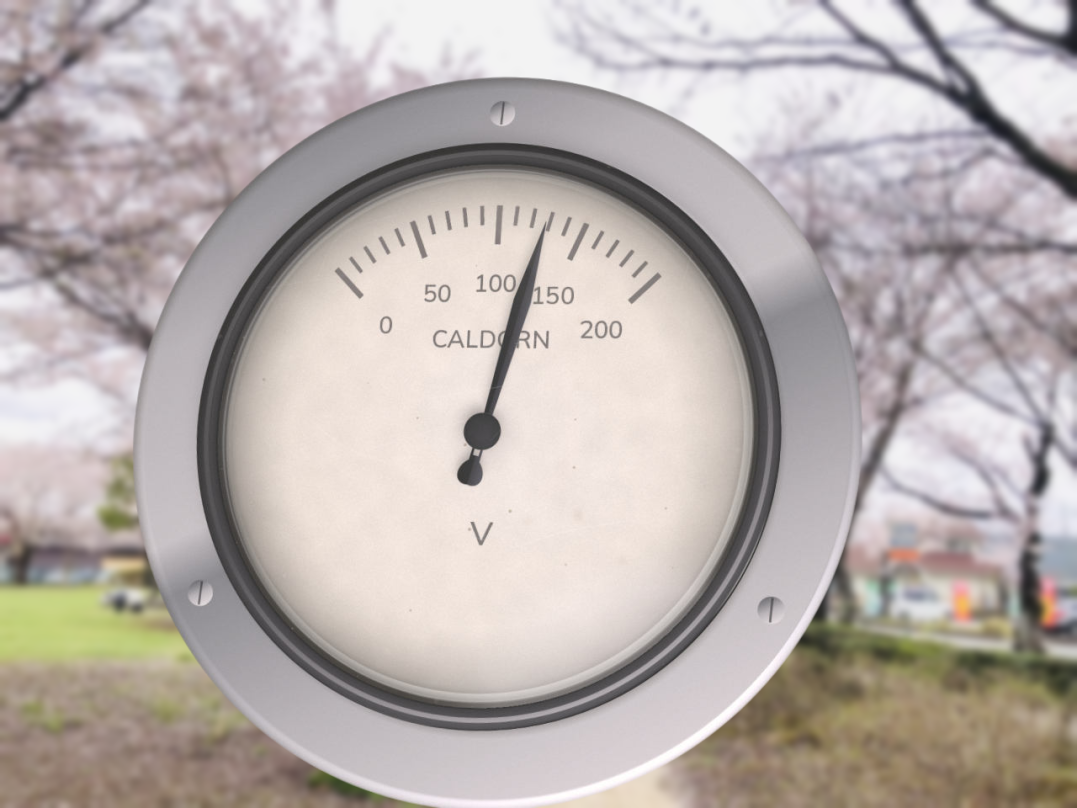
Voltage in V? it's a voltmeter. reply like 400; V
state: 130; V
